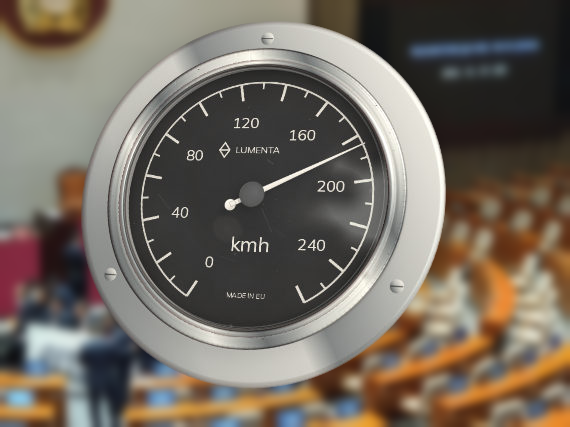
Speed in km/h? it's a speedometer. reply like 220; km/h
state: 185; km/h
